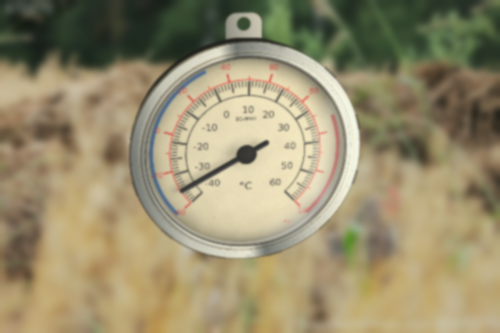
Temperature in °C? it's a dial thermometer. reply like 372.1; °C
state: -35; °C
